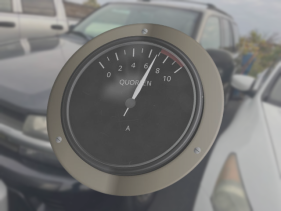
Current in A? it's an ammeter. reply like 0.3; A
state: 7; A
